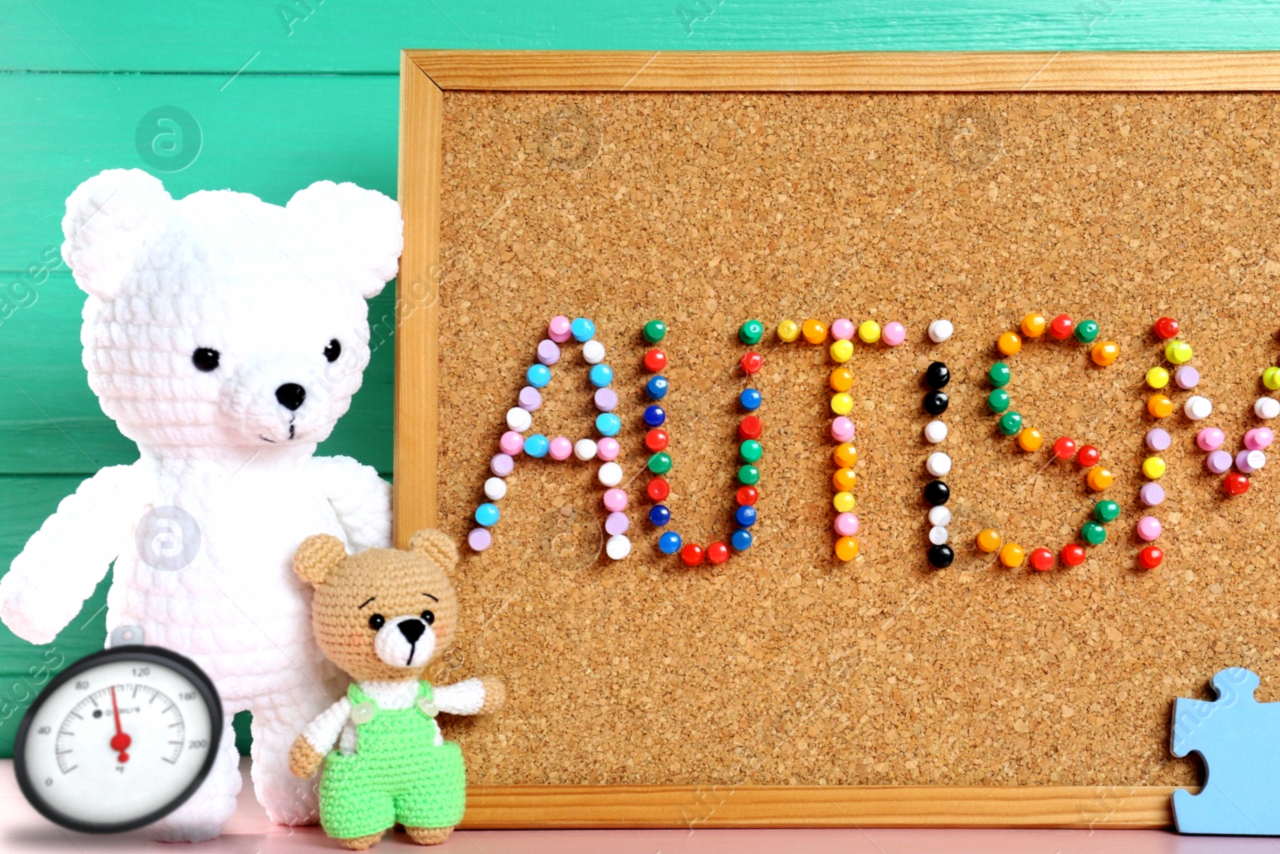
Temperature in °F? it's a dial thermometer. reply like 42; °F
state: 100; °F
